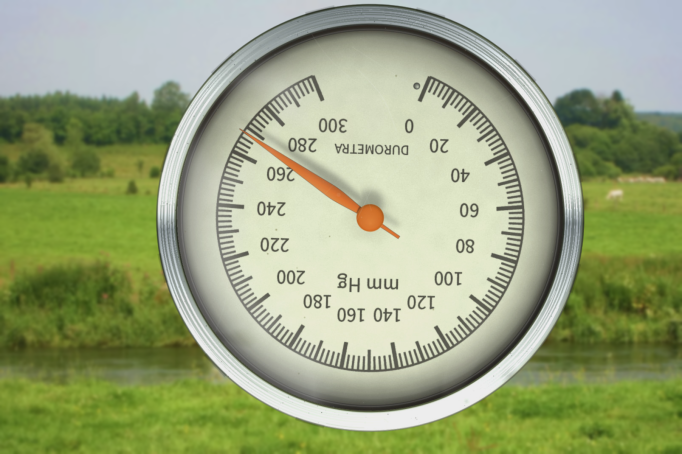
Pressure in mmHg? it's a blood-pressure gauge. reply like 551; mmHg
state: 268; mmHg
